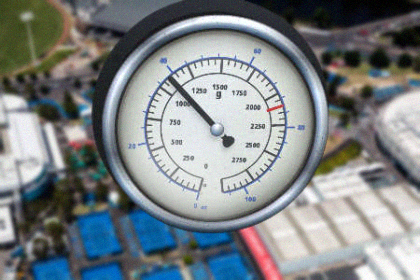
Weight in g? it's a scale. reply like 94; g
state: 1100; g
